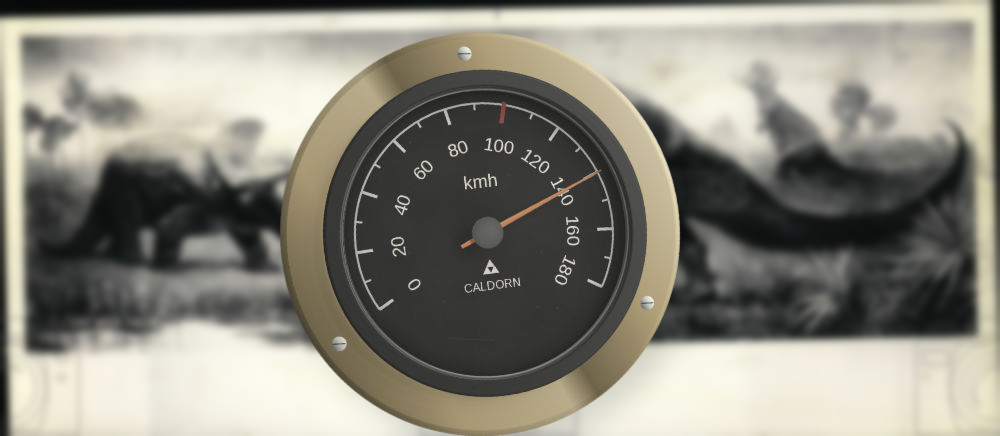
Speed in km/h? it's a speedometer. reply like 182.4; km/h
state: 140; km/h
